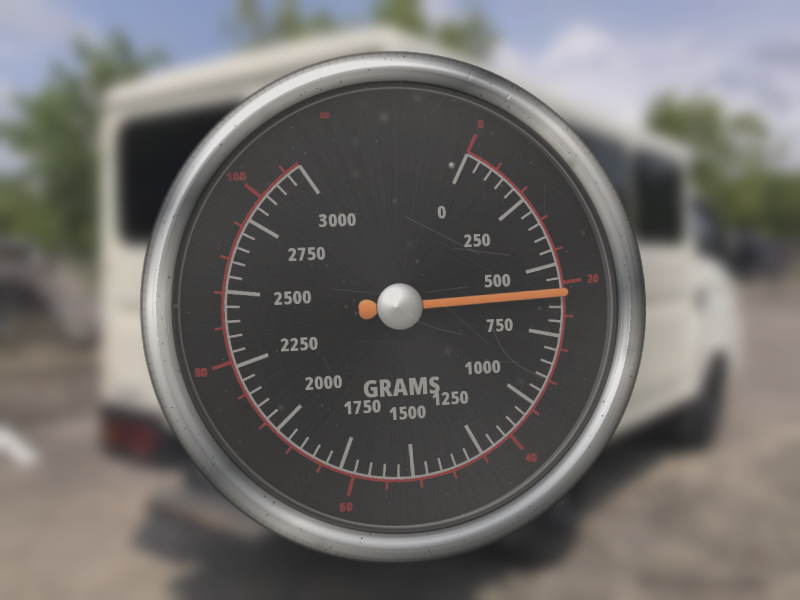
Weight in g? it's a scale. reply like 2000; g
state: 600; g
